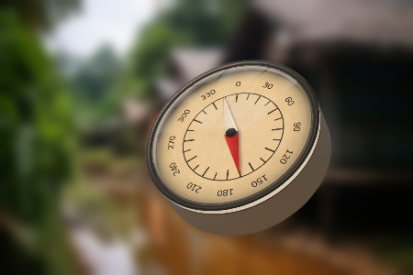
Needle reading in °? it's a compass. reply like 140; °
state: 165; °
